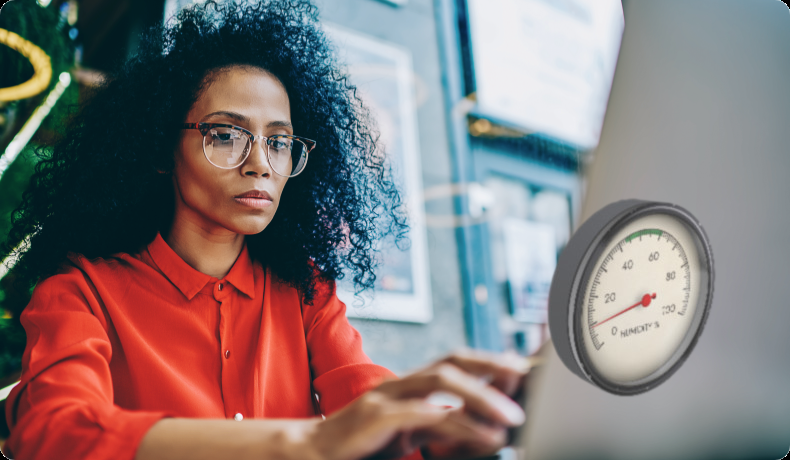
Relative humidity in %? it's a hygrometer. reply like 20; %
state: 10; %
